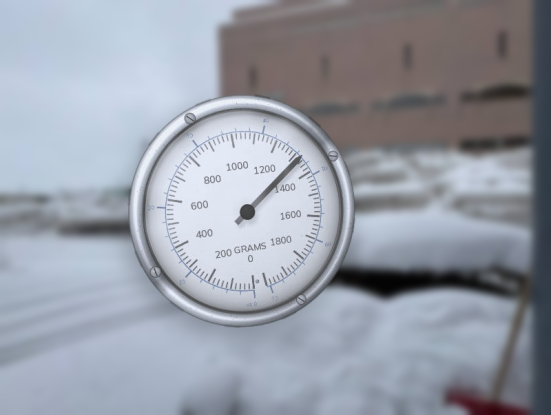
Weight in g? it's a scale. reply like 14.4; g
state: 1320; g
